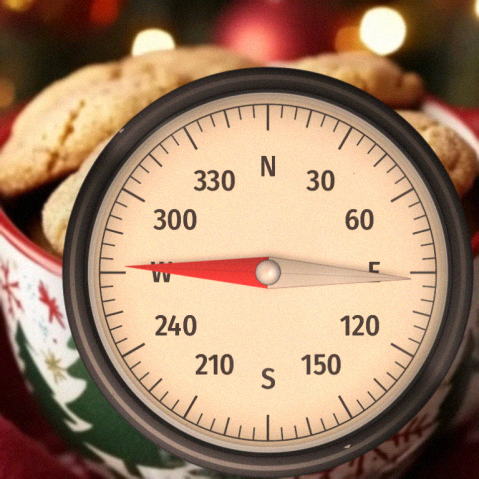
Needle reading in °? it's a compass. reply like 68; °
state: 272.5; °
